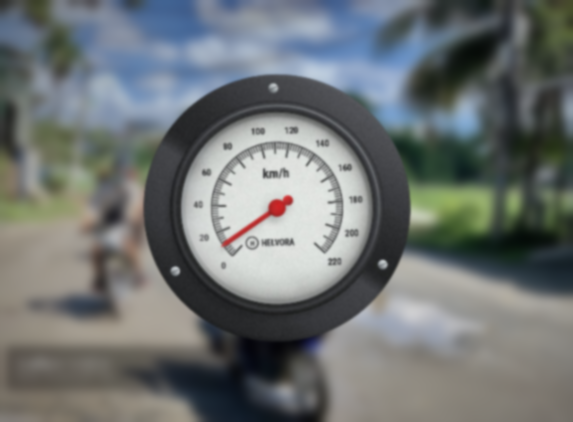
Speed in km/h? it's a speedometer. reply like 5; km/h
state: 10; km/h
